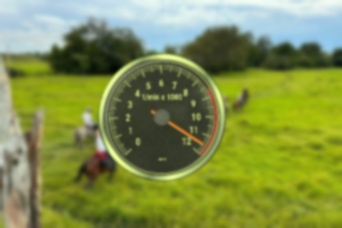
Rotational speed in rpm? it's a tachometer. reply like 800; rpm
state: 11500; rpm
